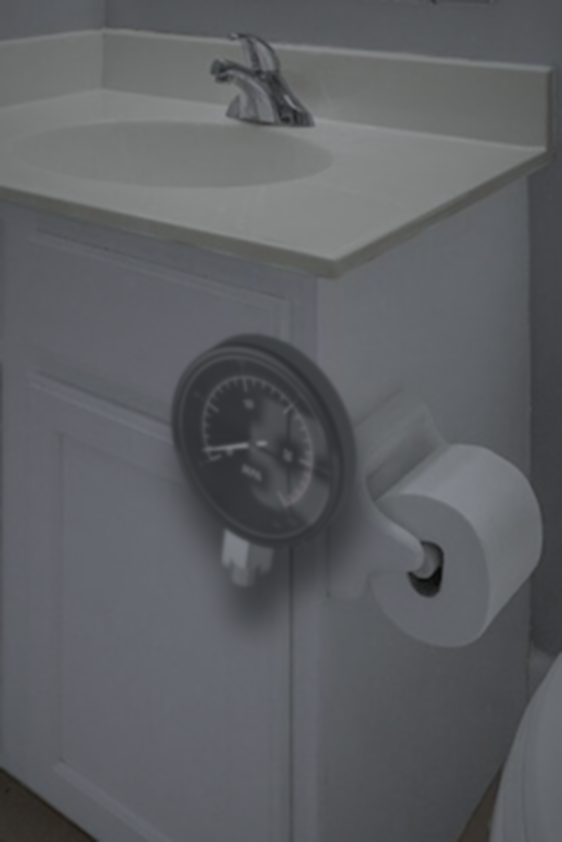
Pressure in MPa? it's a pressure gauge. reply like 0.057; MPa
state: 1; MPa
